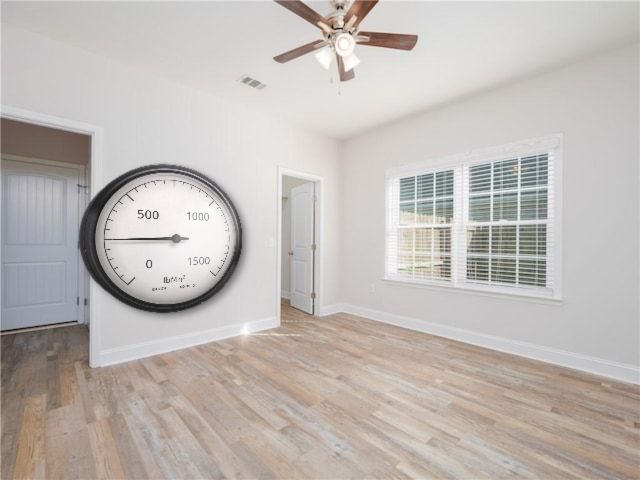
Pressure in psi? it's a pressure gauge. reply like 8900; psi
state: 250; psi
